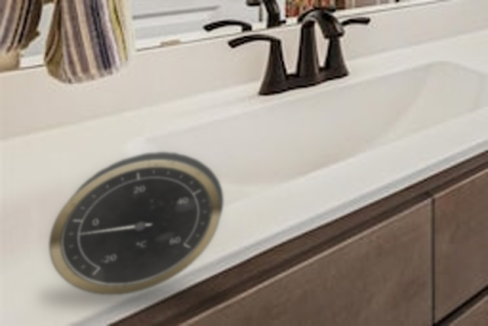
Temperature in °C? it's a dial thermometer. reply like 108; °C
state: -4; °C
